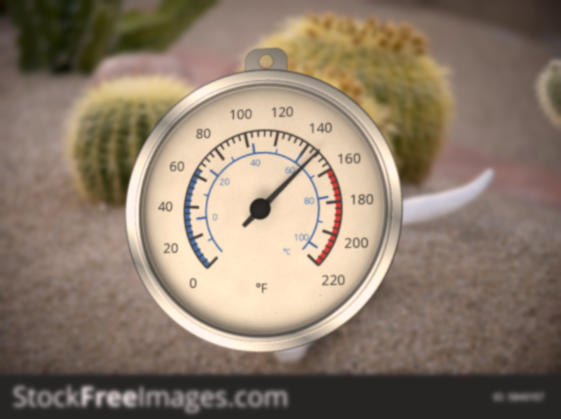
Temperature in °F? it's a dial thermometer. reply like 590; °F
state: 148; °F
